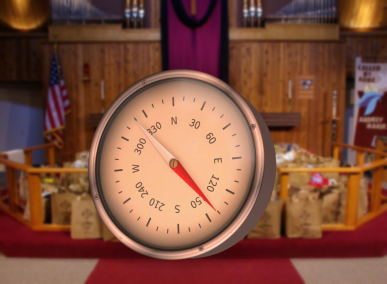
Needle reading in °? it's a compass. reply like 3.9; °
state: 140; °
